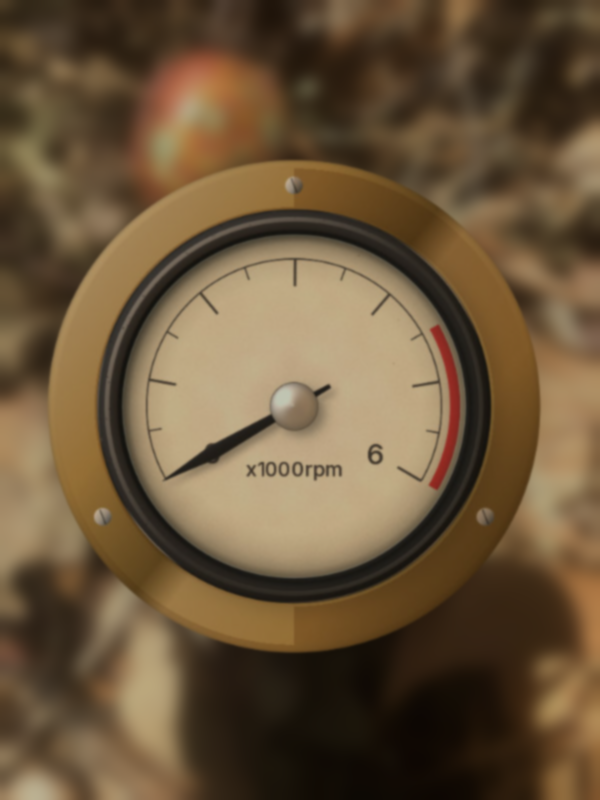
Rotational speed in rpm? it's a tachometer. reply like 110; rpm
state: 0; rpm
